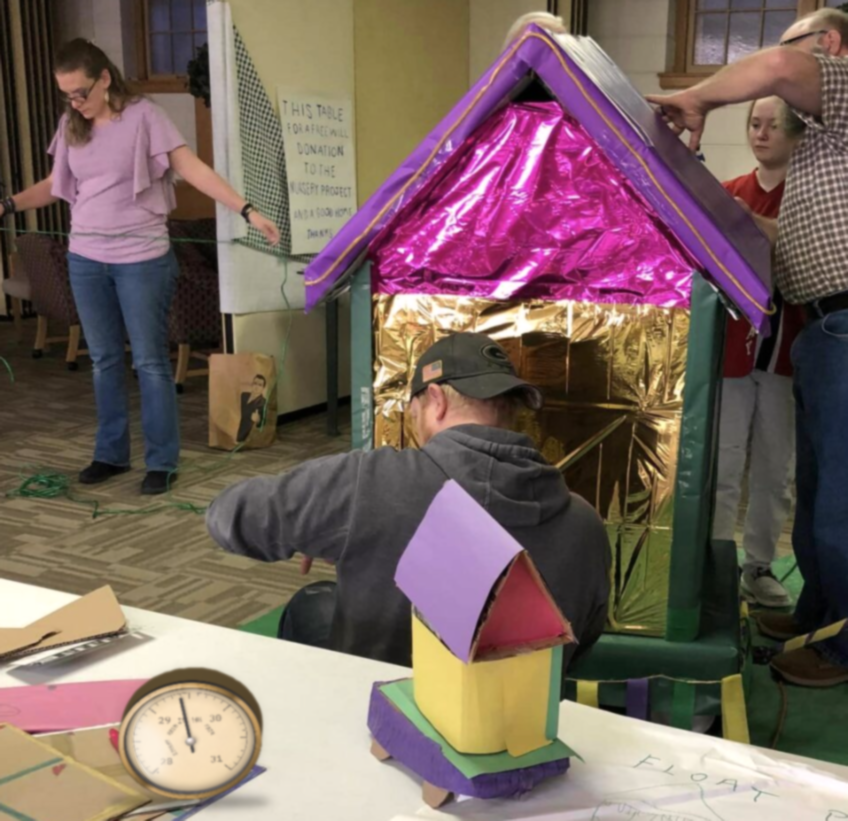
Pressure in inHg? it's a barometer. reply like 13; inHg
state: 29.4; inHg
